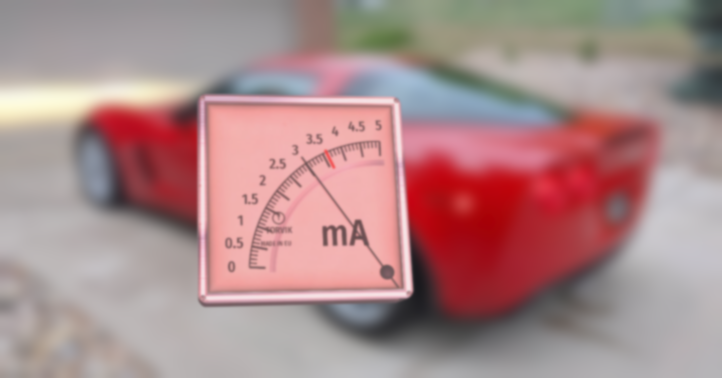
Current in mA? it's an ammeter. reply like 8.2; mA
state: 3; mA
